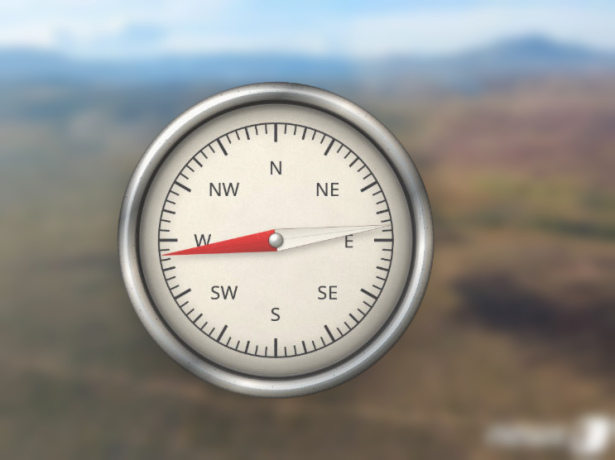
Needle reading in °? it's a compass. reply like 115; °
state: 262.5; °
